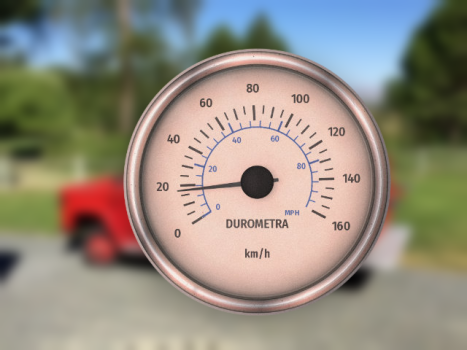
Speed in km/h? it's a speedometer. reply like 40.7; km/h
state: 17.5; km/h
